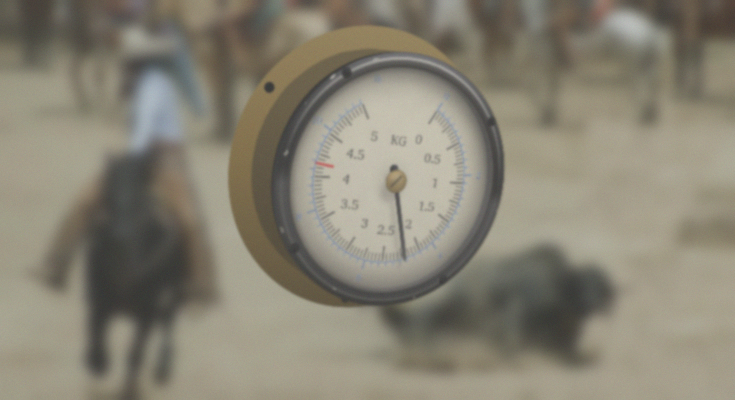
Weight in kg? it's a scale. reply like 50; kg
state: 2.25; kg
